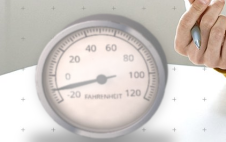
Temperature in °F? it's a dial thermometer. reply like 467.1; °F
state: -10; °F
